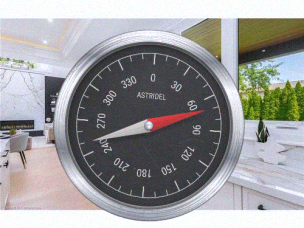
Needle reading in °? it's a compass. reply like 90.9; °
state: 70; °
